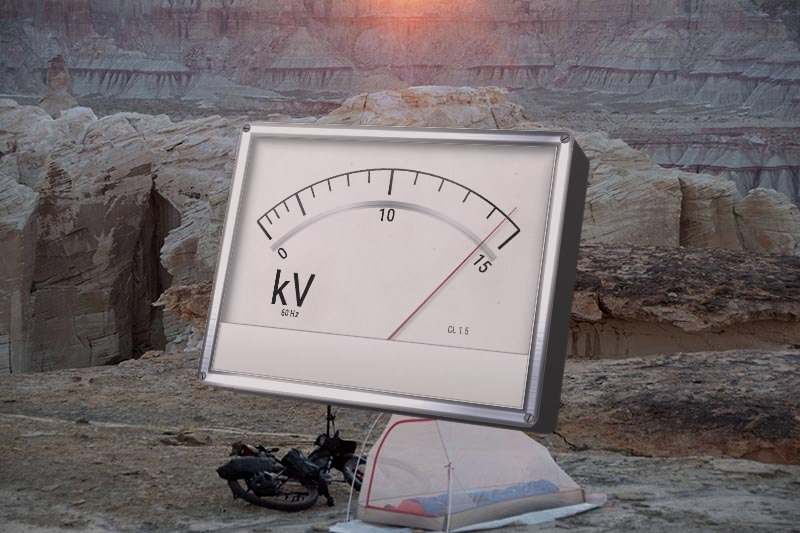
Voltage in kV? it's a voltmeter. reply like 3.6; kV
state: 14.5; kV
